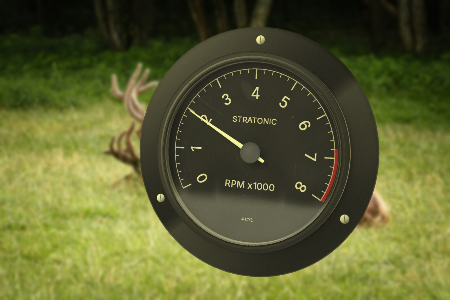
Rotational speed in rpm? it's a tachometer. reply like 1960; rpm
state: 2000; rpm
